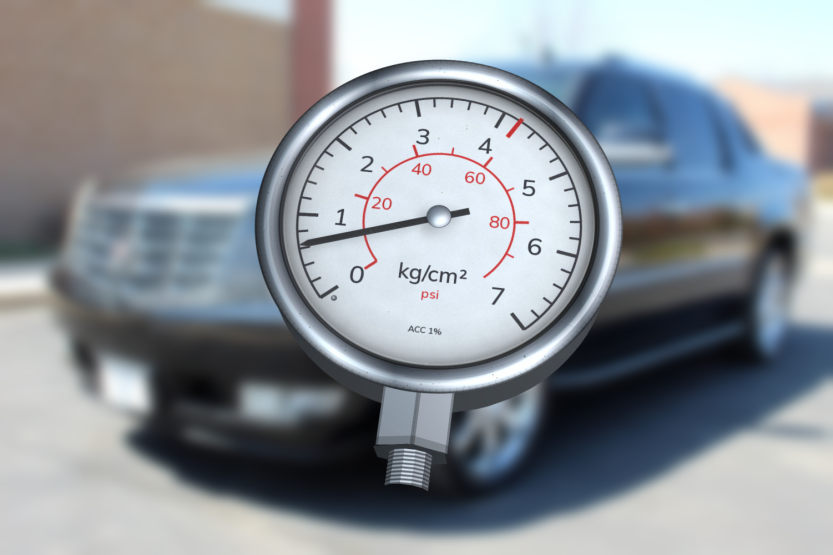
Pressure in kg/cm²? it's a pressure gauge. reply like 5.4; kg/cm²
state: 0.6; kg/cm²
